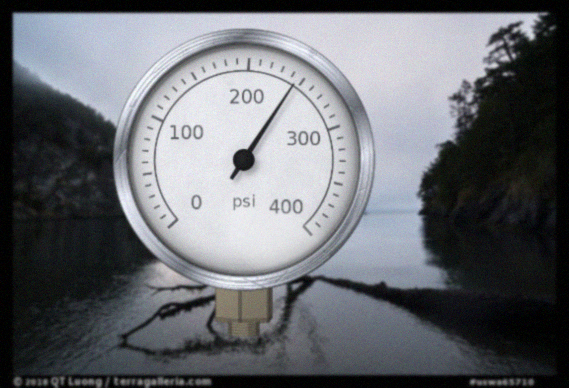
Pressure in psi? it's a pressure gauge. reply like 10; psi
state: 245; psi
